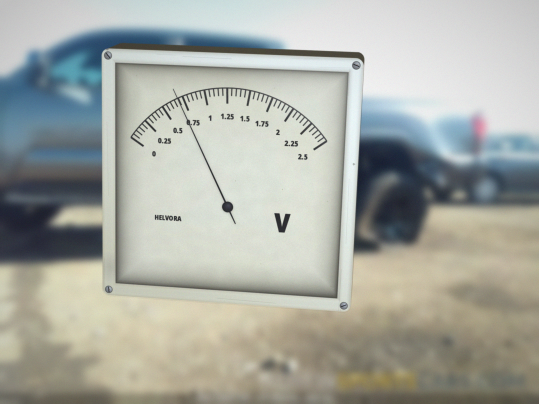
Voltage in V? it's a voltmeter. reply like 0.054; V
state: 0.7; V
